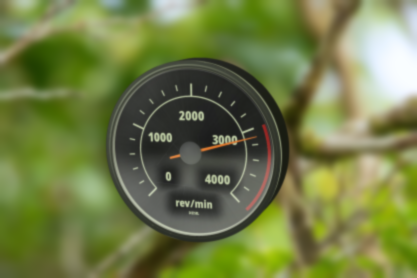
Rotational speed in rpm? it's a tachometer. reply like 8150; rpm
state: 3100; rpm
